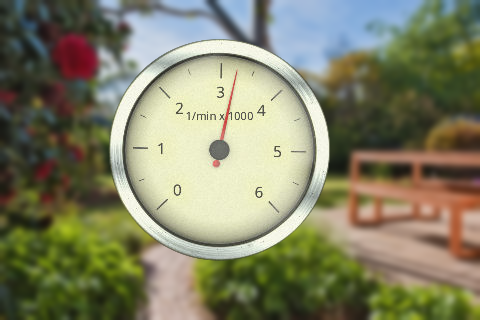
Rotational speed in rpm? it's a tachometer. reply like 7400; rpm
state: 3250; rpm
